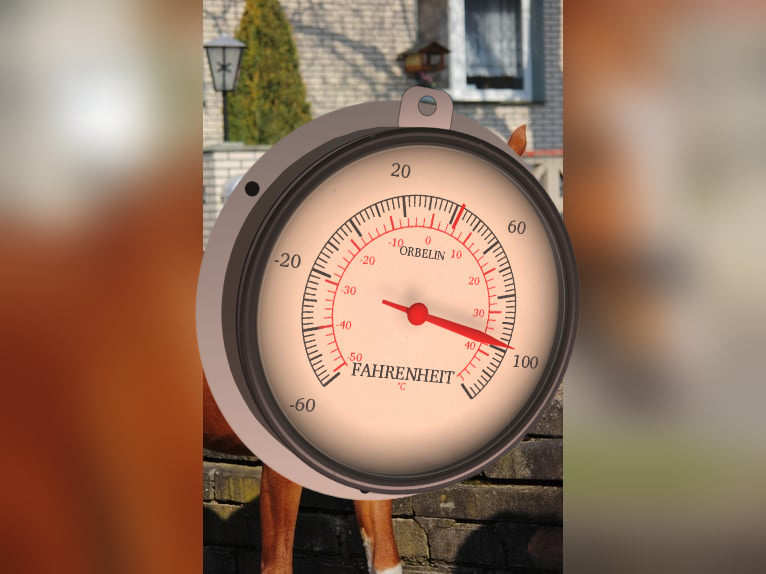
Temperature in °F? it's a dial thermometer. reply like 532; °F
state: 98; °F
